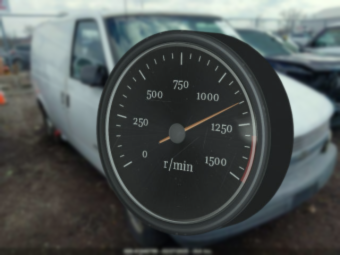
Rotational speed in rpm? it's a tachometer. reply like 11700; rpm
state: 1150; rpm
